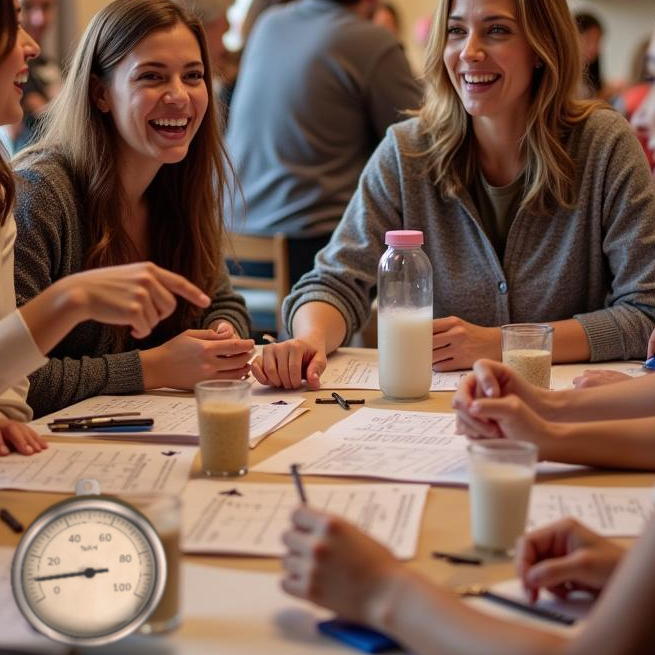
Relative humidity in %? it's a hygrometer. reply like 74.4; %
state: 10; %
